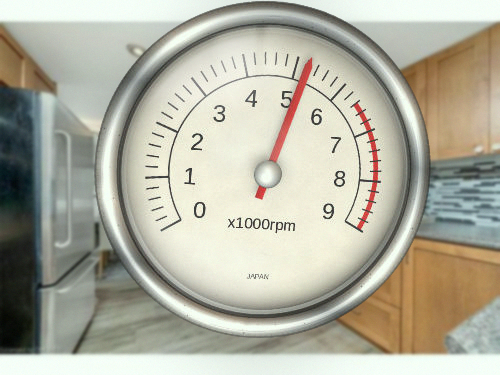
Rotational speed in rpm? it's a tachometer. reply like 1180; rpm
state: 5200; rpm
